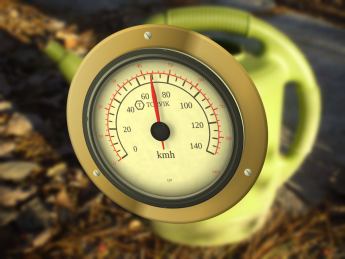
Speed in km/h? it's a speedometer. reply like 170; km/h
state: 70; km/h
